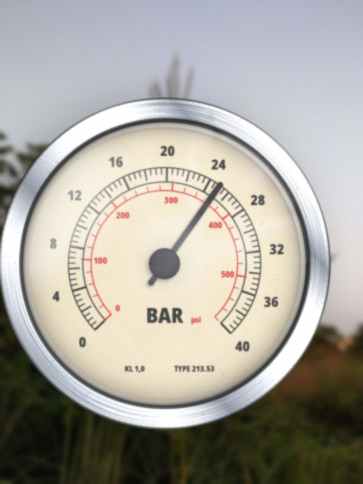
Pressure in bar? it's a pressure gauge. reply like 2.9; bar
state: 25; bar
